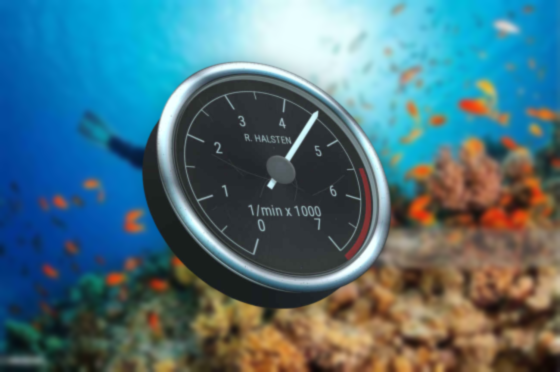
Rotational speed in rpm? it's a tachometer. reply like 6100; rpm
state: 4500; rpm
